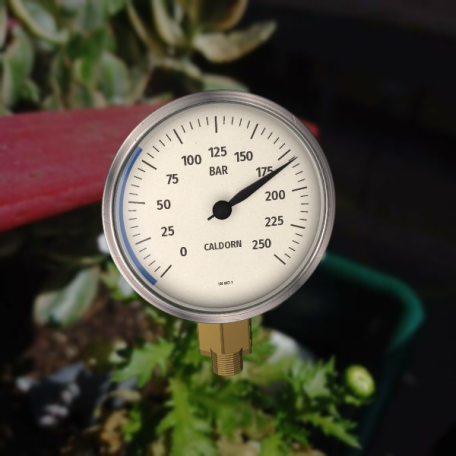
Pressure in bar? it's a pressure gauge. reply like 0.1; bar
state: 180; bar
